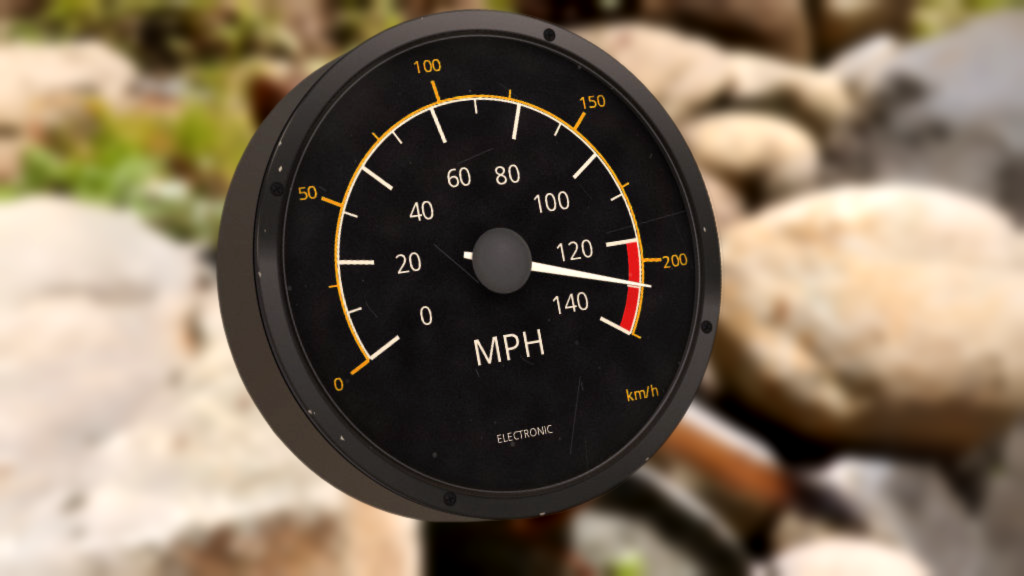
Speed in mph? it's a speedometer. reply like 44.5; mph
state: 130; mph
